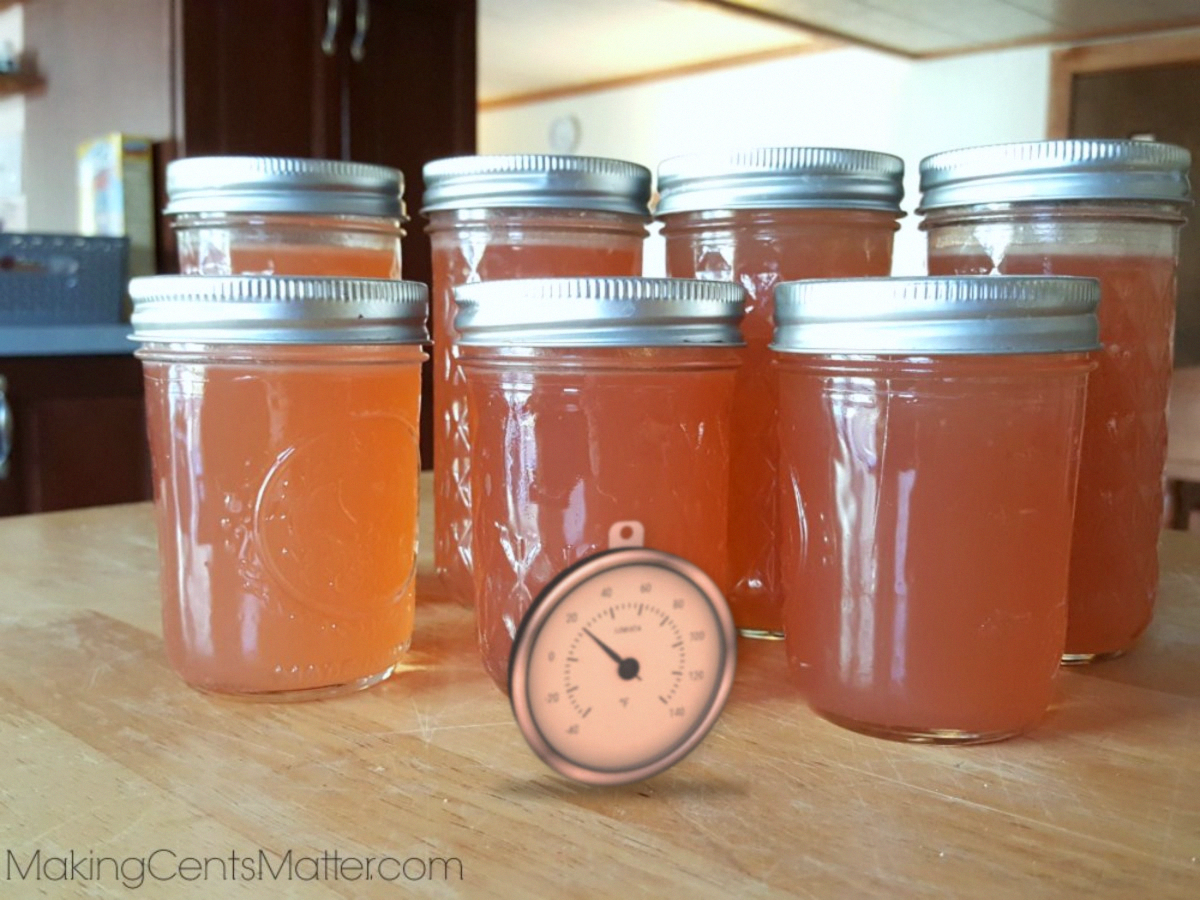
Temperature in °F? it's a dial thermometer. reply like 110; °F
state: 20; °F
